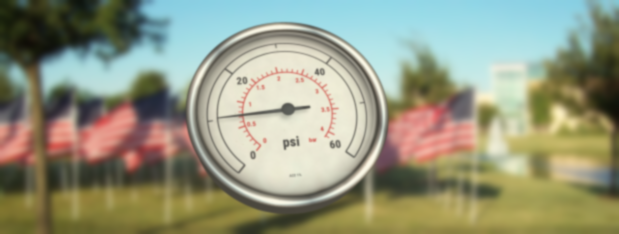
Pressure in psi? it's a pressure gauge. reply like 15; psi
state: 10; psi
